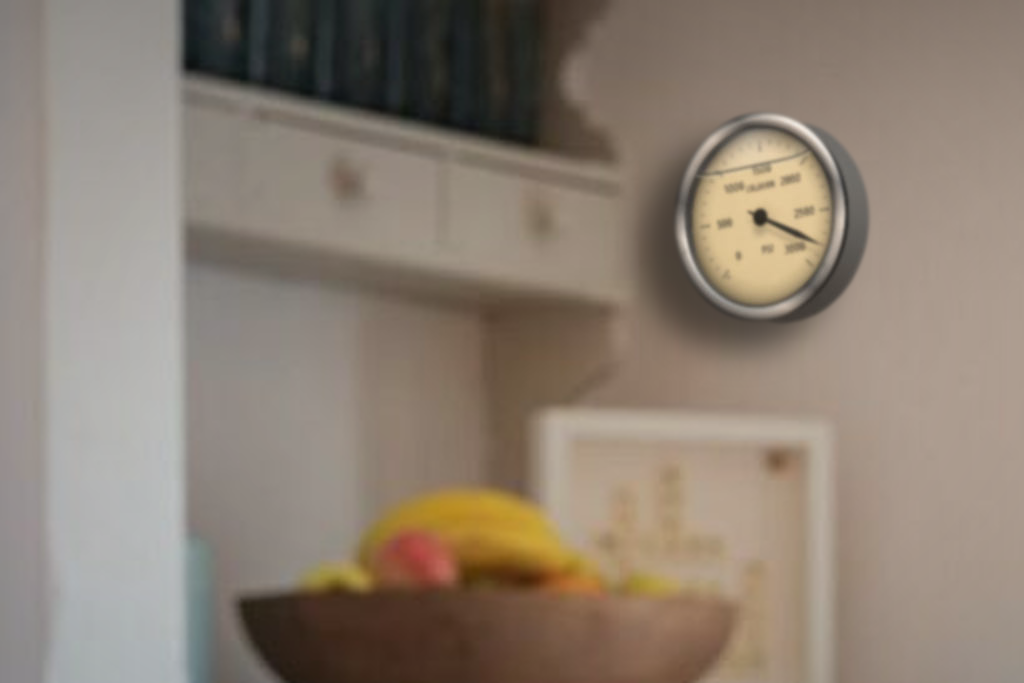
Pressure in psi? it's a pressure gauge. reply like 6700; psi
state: 2800; psi
